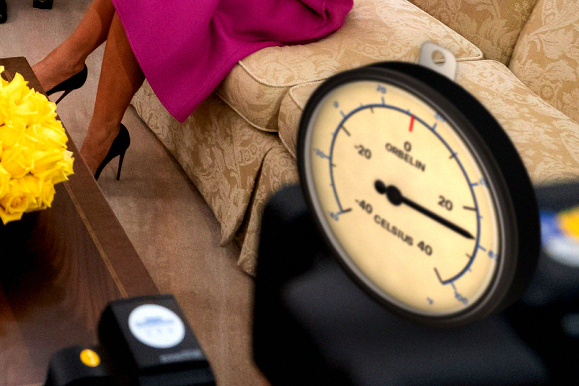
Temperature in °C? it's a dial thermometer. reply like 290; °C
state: 25; °C
